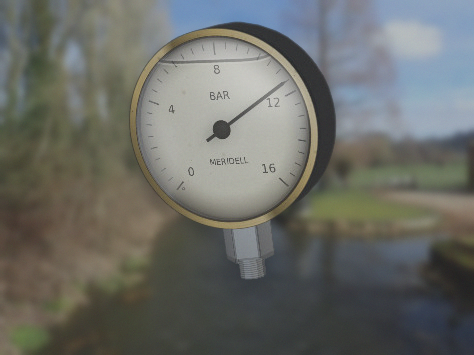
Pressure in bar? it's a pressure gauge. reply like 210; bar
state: 11.5; bar
